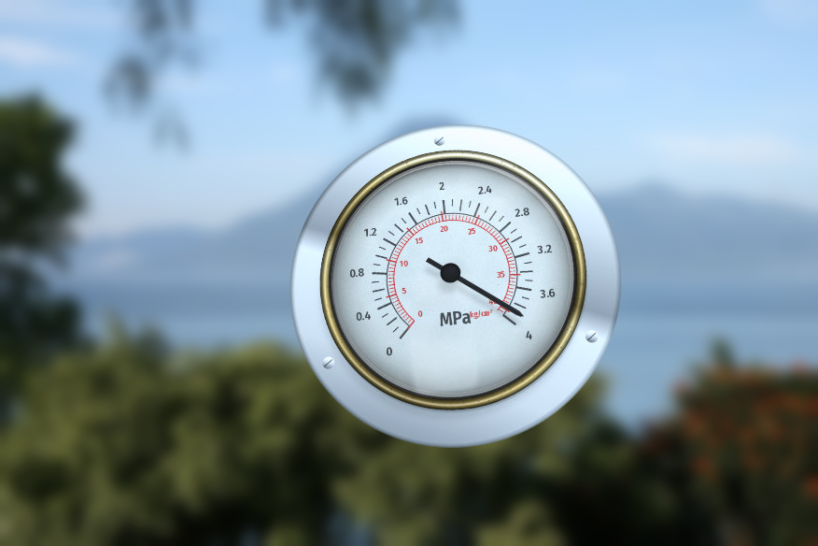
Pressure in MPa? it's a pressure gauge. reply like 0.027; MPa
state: 3.9; MPa
